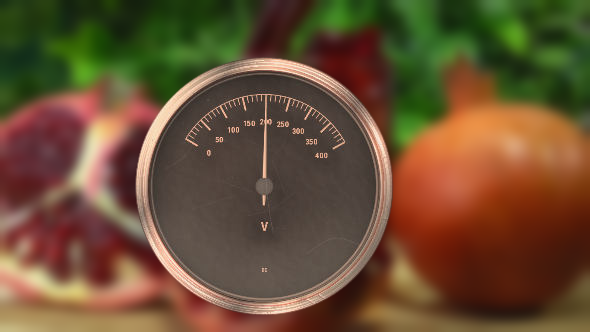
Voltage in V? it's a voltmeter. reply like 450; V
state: 200; V
